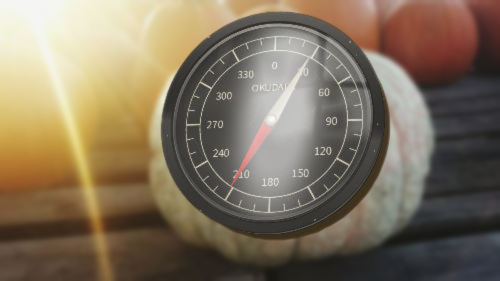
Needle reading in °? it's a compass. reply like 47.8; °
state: 210; °
